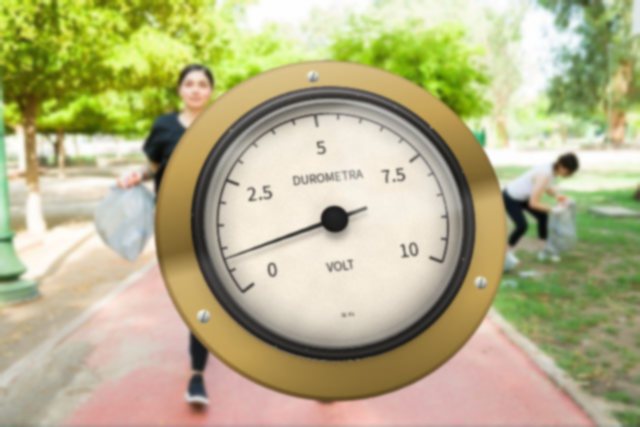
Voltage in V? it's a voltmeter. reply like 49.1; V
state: 0.75; V
